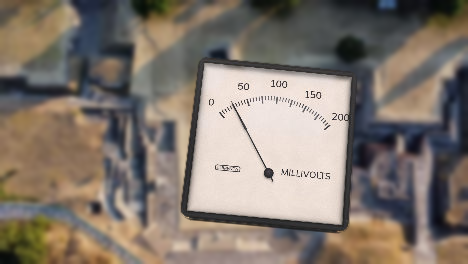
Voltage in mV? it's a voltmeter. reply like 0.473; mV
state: 25; mV
